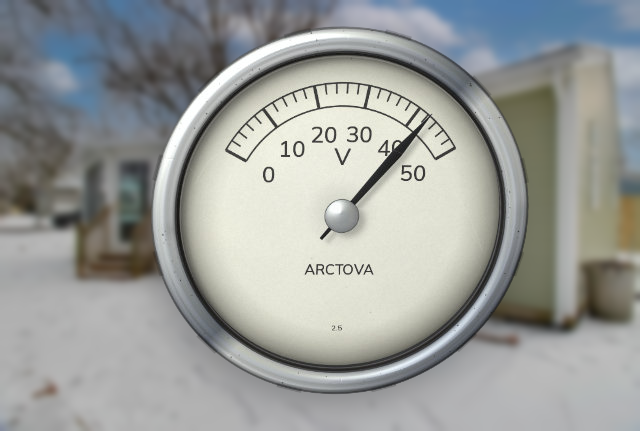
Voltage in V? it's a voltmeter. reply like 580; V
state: 42; V
